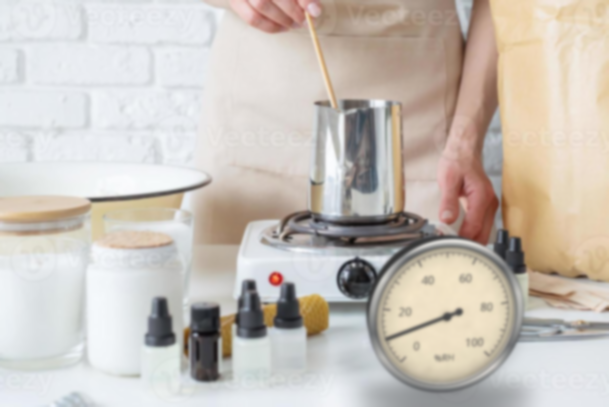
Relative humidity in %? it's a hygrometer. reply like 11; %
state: 10; %
